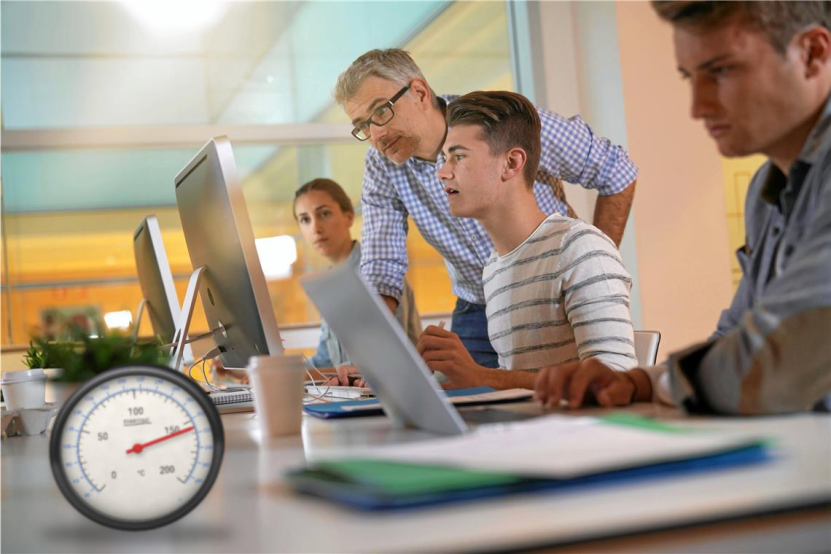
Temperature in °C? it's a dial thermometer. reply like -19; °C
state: 155; °C
